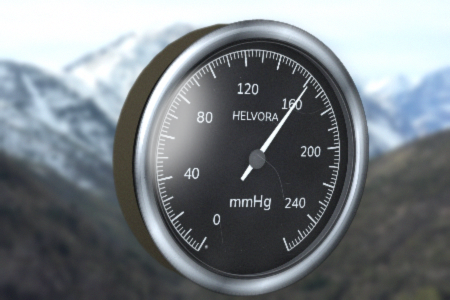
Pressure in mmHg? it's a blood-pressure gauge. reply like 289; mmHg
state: 160; mmHg
